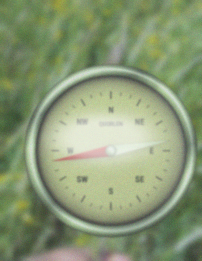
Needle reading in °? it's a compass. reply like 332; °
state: 260; °
